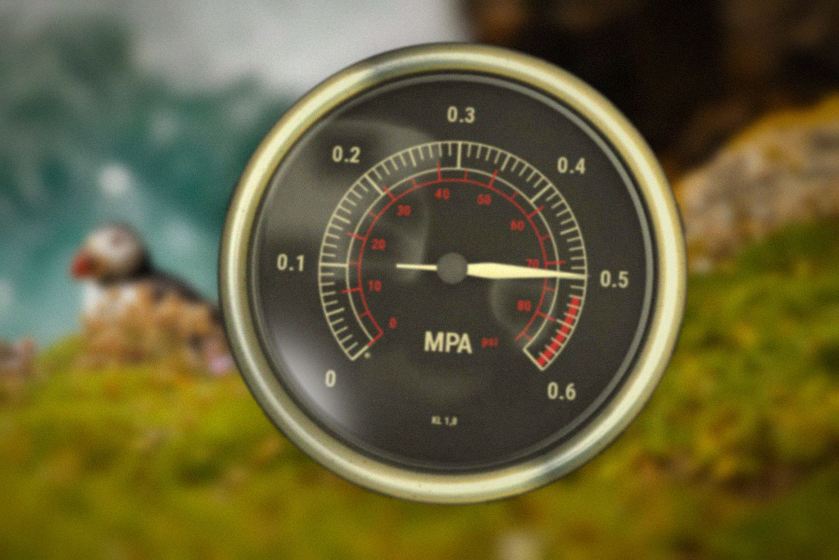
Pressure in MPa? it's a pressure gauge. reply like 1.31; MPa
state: 0.5; MPa
